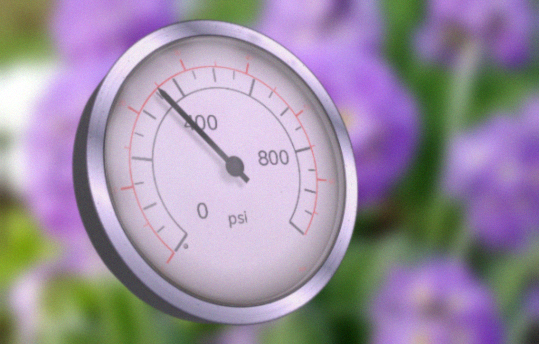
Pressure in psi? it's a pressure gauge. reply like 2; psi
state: 350; psi
